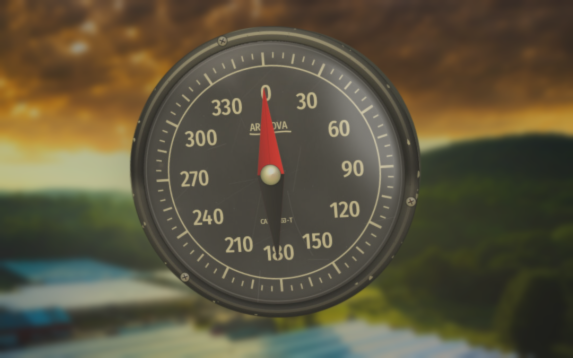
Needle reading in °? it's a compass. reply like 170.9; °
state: 0; °
